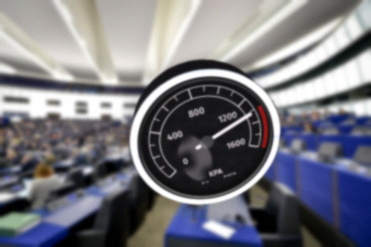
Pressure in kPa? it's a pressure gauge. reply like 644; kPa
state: 1300; kPa
